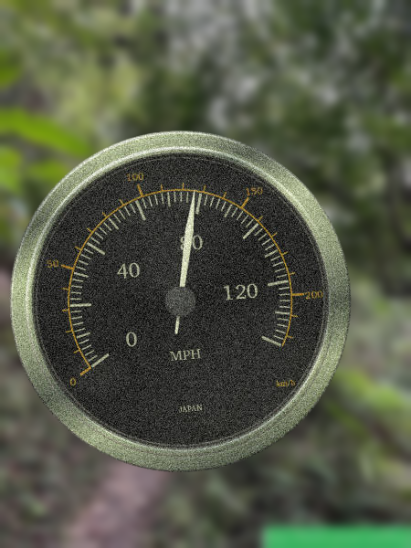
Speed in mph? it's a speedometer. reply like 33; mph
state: 78; mph
